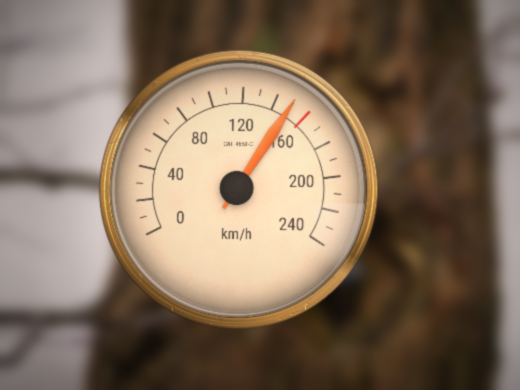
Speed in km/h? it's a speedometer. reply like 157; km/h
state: 150; km/h
